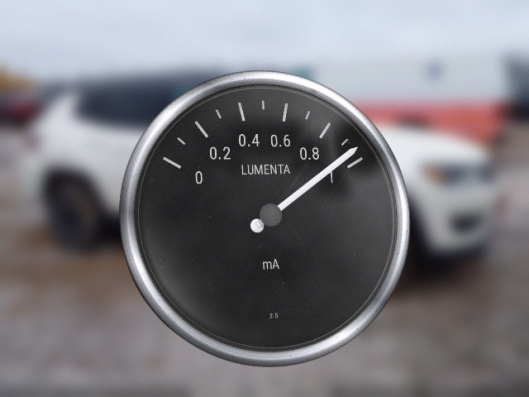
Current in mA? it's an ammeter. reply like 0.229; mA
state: 0.95; mA
